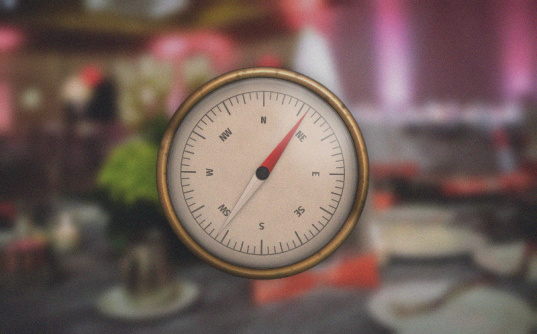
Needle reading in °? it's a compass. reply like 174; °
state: 35; °
